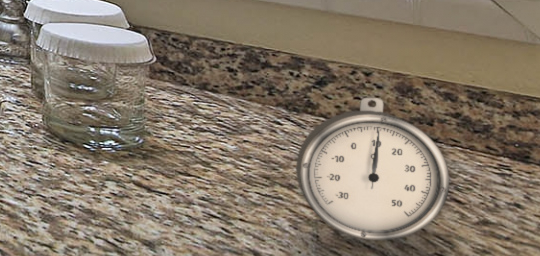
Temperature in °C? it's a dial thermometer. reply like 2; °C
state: 10; °C
